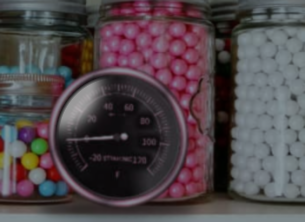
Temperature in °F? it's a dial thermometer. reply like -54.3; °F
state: 0; °F
